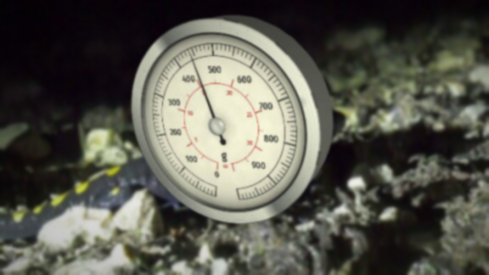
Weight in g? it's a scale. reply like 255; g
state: 450; g
